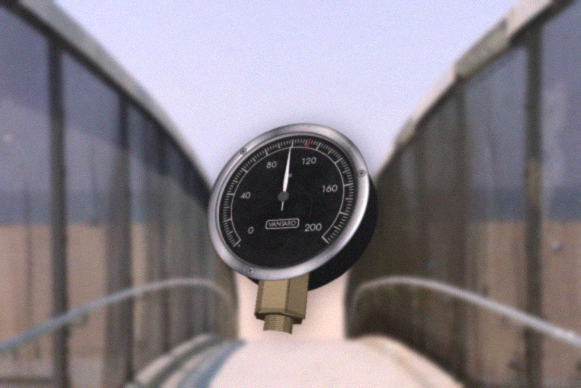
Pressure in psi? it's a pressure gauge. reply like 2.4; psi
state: 100; psi
